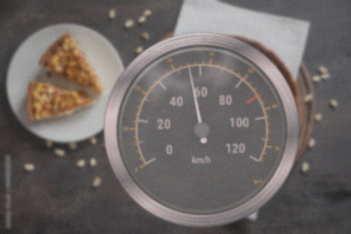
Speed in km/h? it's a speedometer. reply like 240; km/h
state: 55; km/h
